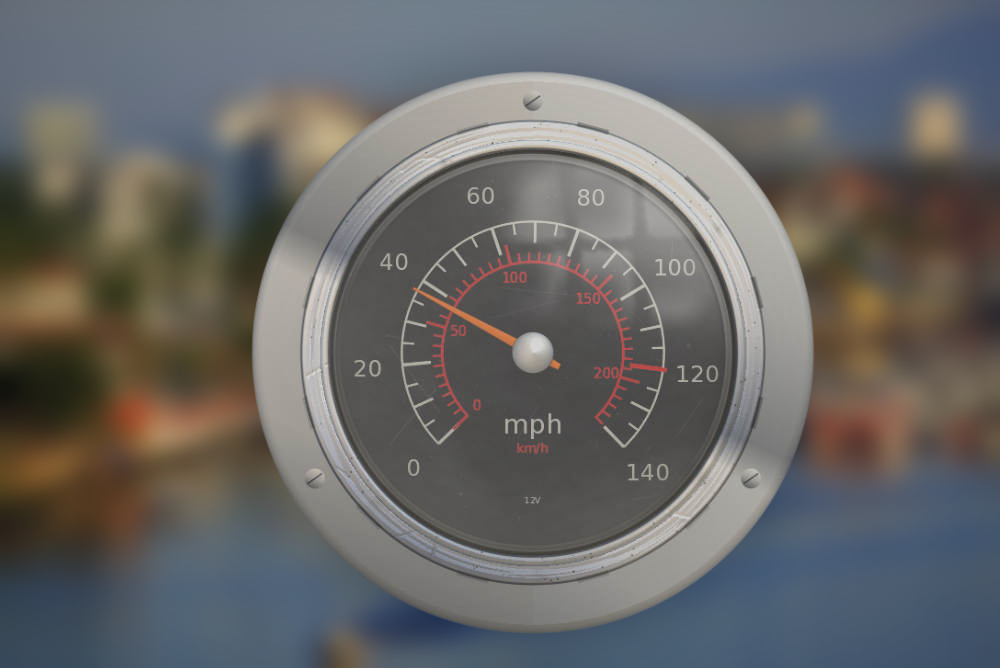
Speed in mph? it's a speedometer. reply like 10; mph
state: 37.5; mph
